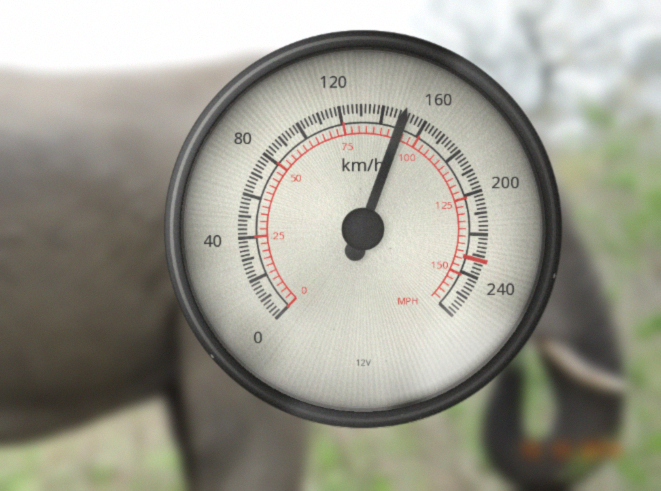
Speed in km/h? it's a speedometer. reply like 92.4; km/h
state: 150; km/h
